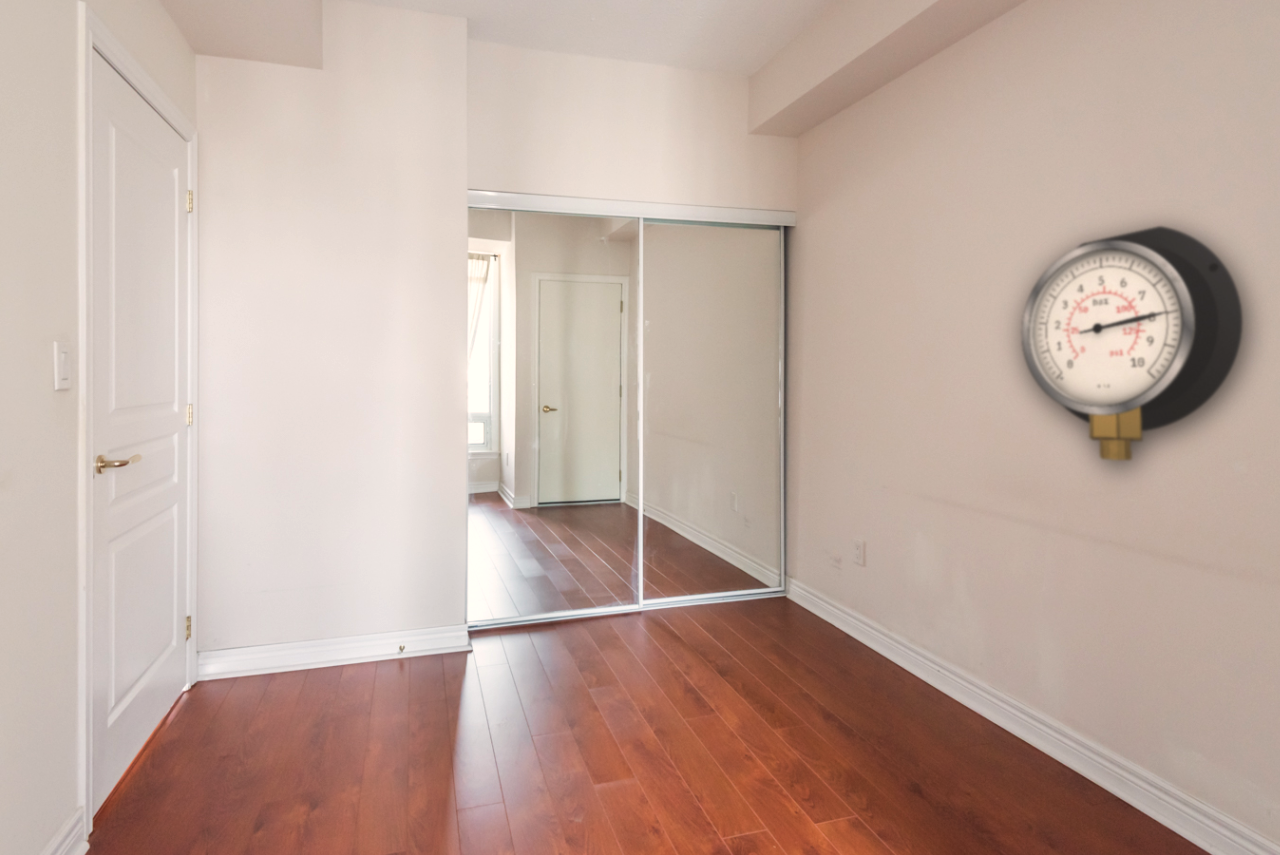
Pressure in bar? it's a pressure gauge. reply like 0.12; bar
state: 8; bar
